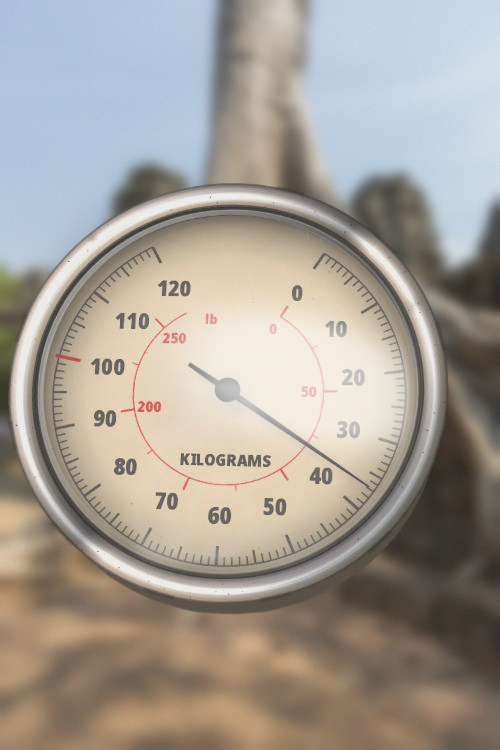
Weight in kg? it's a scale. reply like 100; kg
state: 37; kg
